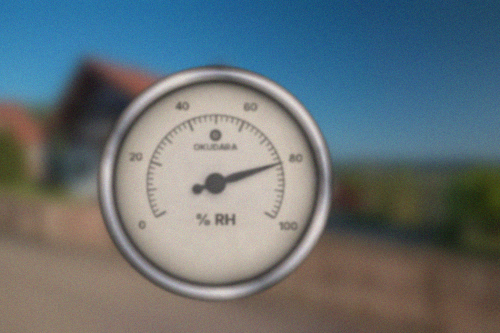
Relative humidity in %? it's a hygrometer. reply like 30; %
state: 80; %
